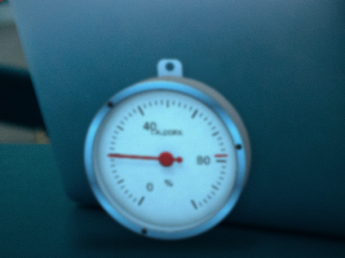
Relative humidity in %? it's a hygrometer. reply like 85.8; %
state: 20; %
